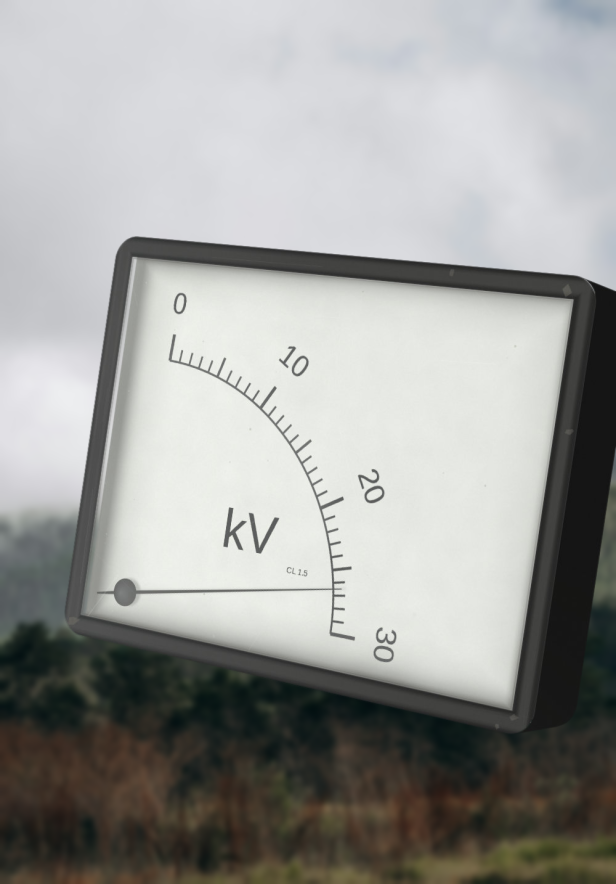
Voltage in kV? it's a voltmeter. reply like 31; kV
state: 26.5; kV
